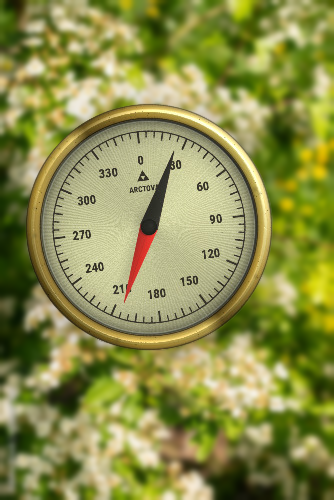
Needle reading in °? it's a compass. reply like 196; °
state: 205; °
